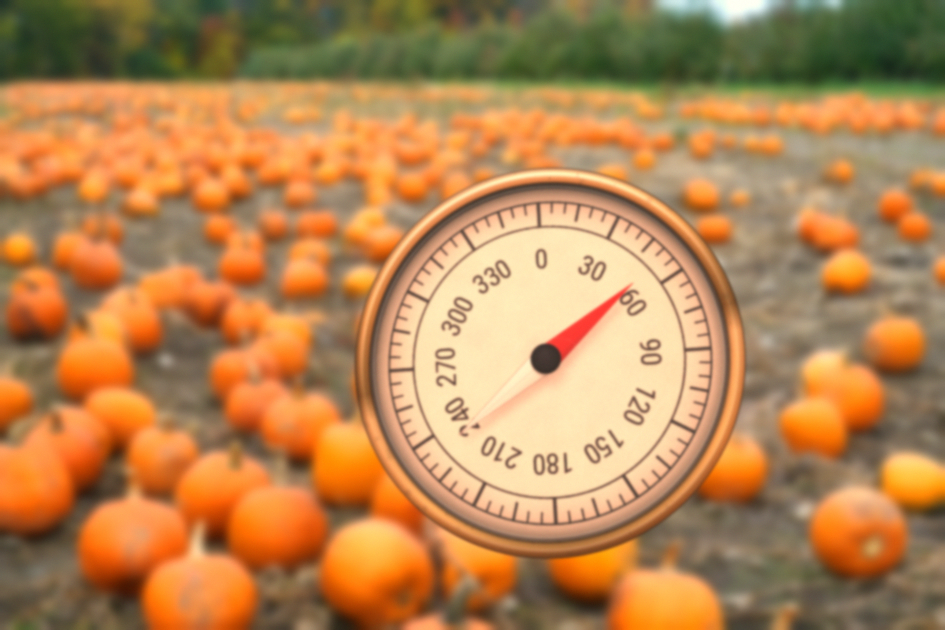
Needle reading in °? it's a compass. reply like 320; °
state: 52.5; °
